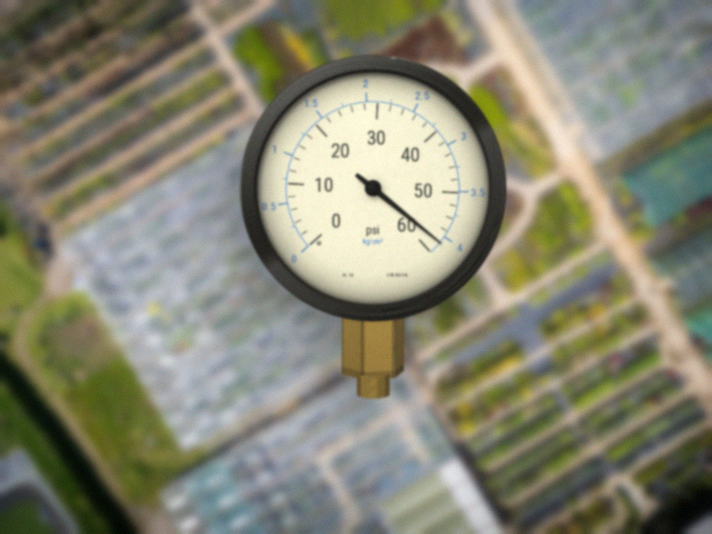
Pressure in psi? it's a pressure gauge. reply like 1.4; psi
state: 58; psi
